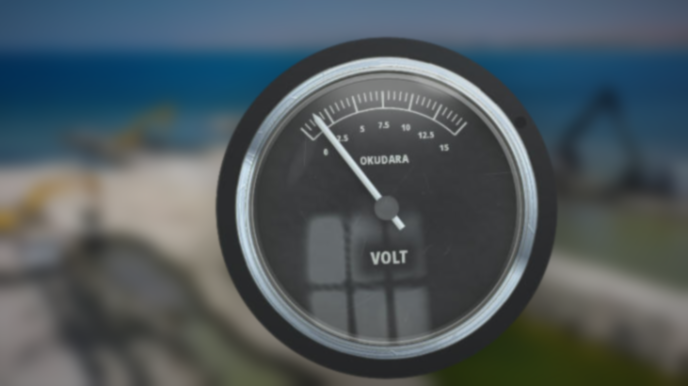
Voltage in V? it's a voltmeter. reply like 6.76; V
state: 1.5; V
